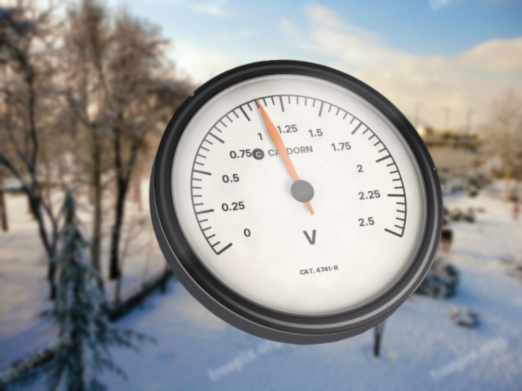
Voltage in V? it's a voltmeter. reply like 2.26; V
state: 1.1; V
